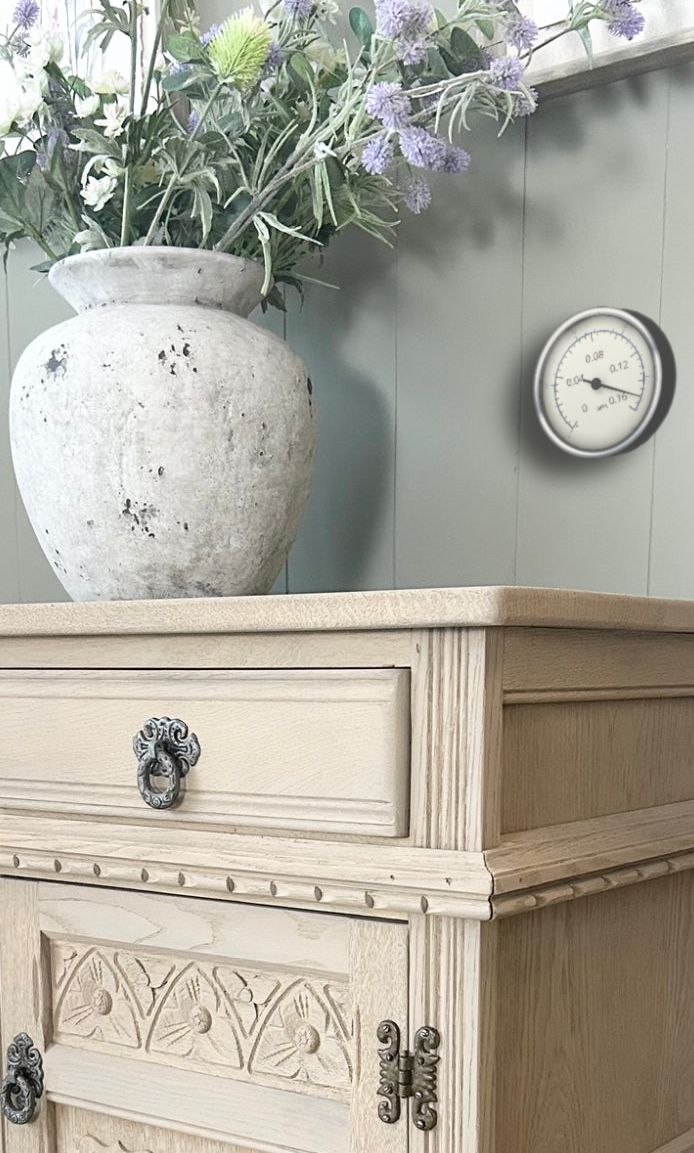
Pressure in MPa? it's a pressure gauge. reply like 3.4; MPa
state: 0.15; MPa
